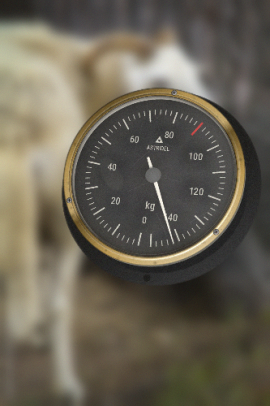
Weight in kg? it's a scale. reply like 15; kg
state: 142; kg
